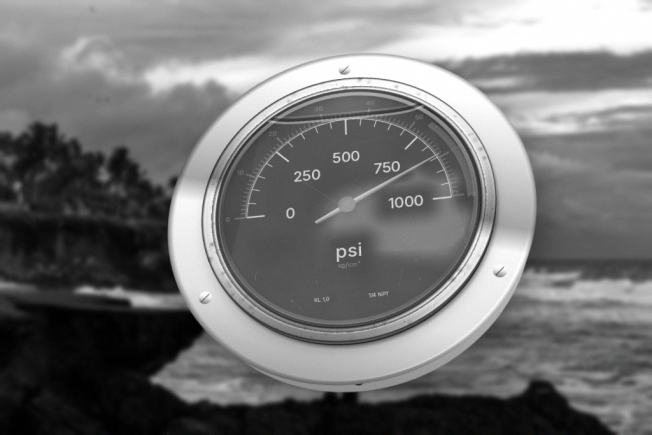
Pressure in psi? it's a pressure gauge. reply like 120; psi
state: 850; psi
